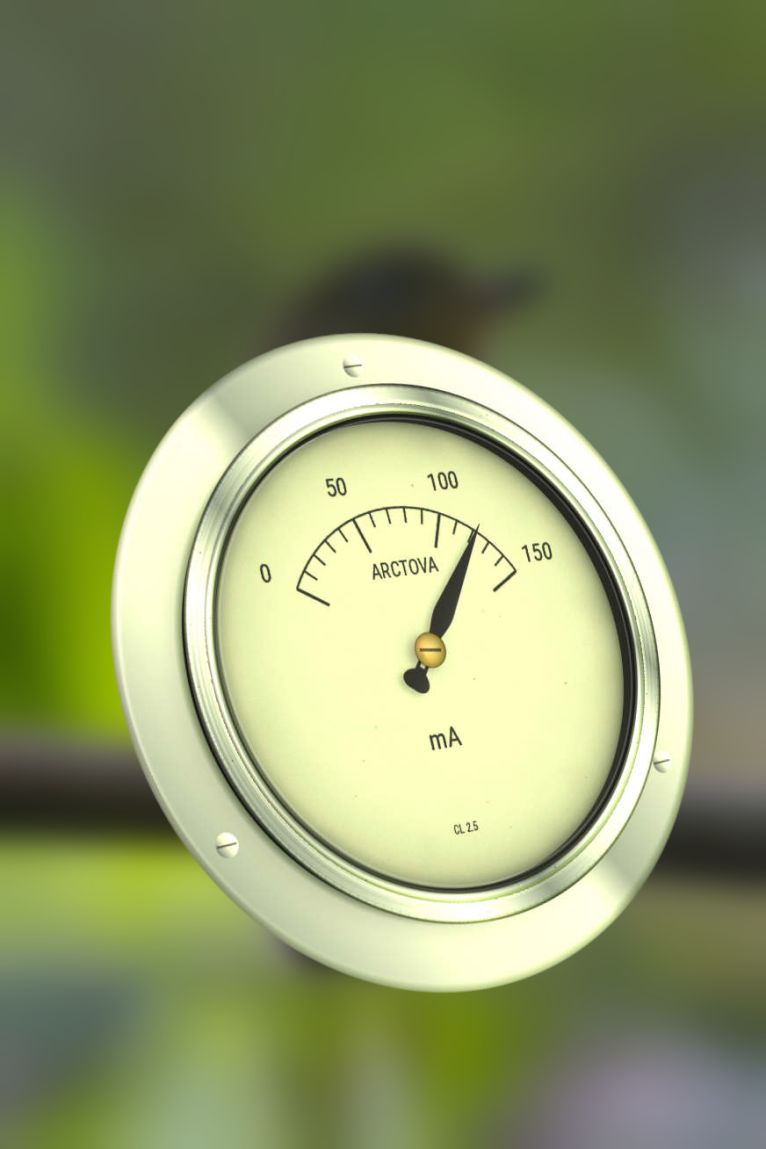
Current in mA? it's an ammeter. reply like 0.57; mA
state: 120; mA
